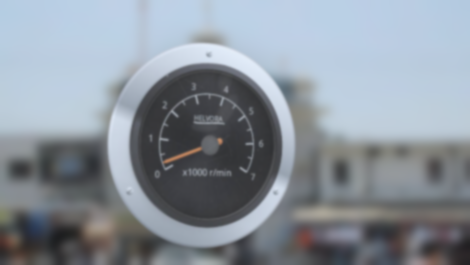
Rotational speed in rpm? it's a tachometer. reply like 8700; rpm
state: 250; rpm
